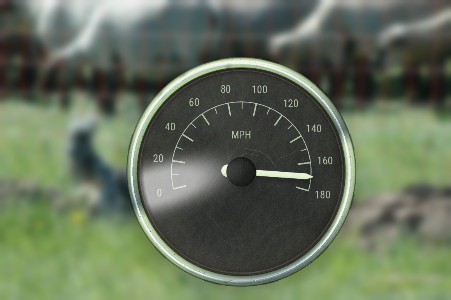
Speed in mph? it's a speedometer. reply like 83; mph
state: 170; mph
